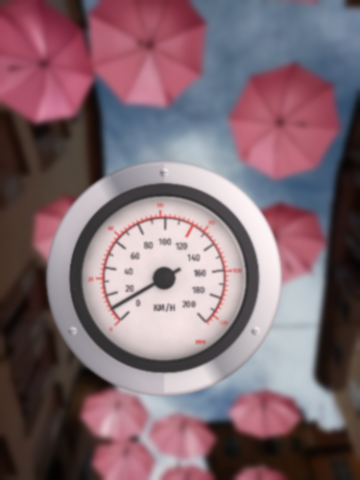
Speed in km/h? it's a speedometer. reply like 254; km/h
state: 10; km/h
